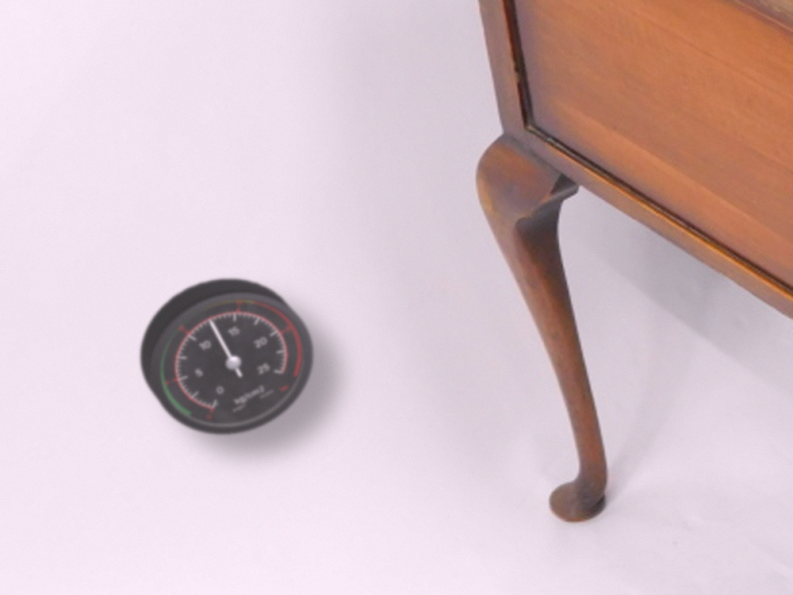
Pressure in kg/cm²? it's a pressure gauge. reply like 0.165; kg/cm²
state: 12.5; kg/cm²
